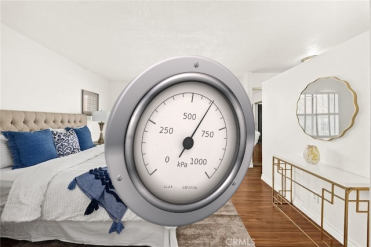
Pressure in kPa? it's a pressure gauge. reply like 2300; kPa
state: 600; kPa
